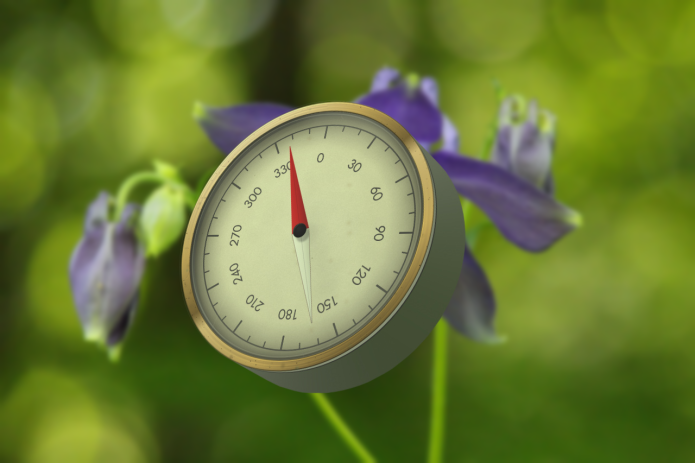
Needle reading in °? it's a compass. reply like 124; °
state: 340; °
